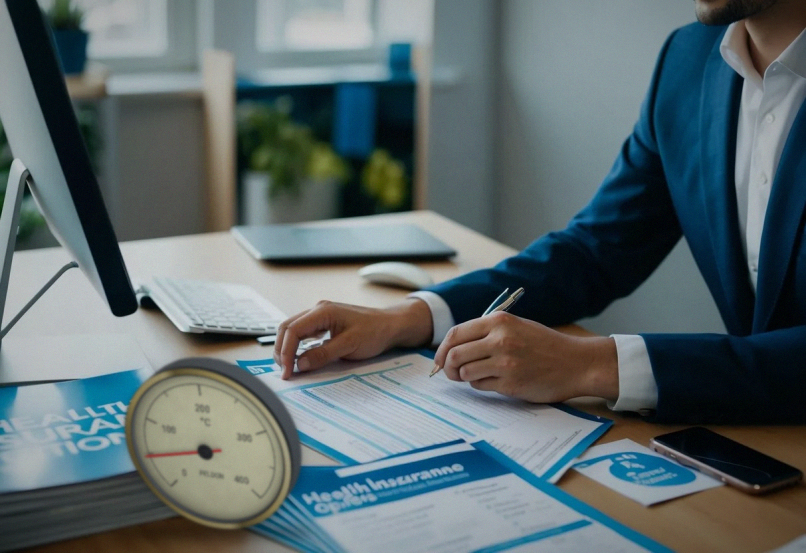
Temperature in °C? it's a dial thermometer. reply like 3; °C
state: 50; °C
